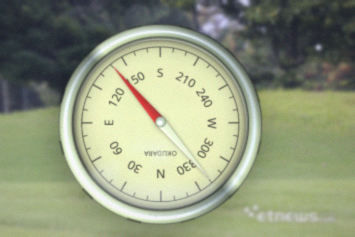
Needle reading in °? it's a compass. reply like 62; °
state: 140; °
